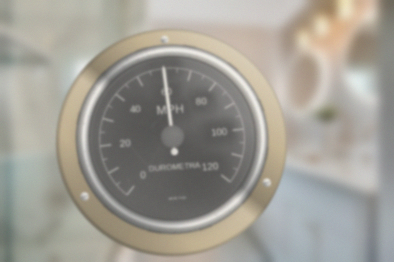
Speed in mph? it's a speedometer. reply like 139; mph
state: 60; mph
